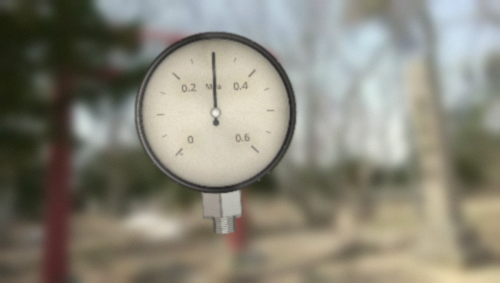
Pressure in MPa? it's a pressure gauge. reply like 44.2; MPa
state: 0.3; MPa
